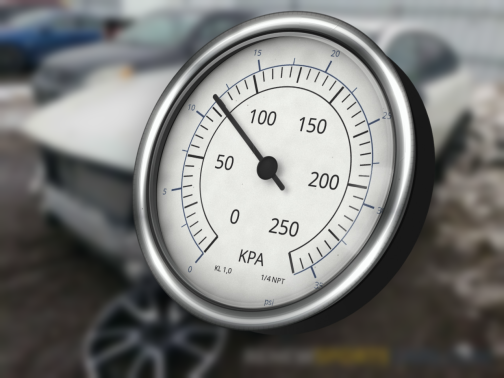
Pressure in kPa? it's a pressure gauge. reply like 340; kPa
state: 80; kPa
